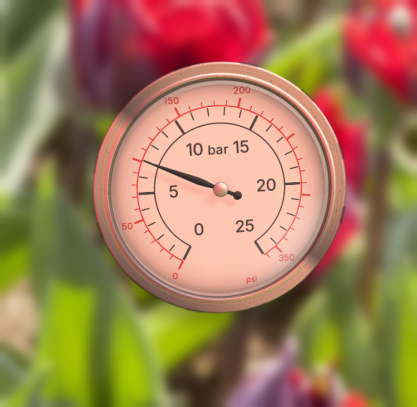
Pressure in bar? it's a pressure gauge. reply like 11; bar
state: 7; bar
